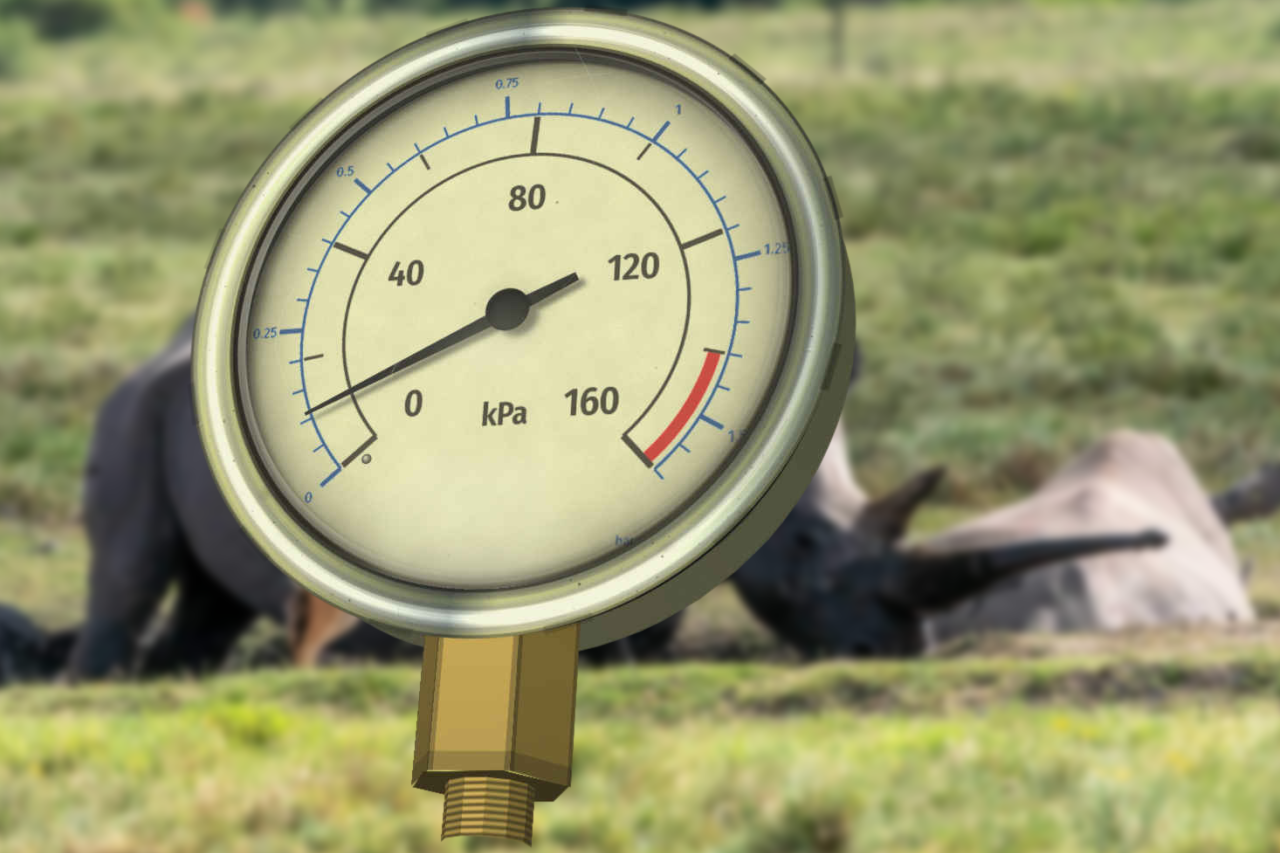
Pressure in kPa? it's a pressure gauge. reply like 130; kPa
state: 10; kPa
